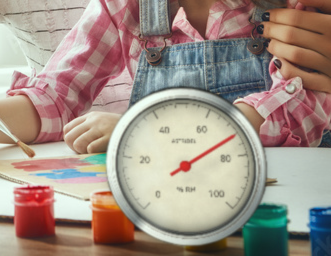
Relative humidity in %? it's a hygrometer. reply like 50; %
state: 72; %
